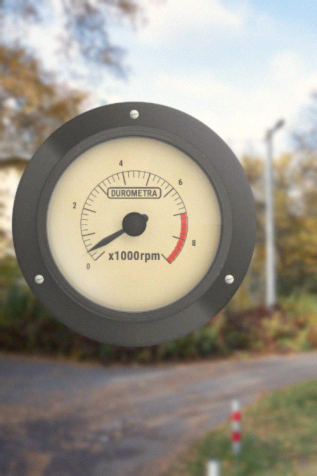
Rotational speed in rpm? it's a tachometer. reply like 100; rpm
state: 400; rpm
